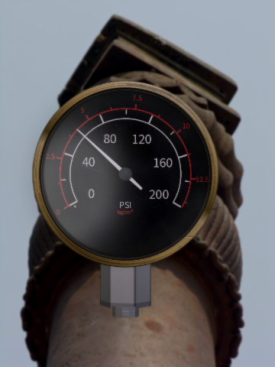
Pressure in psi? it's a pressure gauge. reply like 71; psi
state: 60; psi
